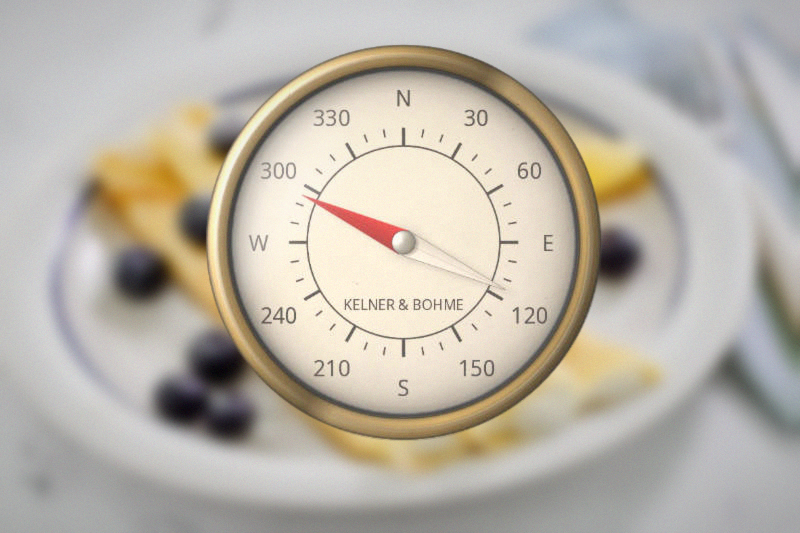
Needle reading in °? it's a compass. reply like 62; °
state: 295; °
